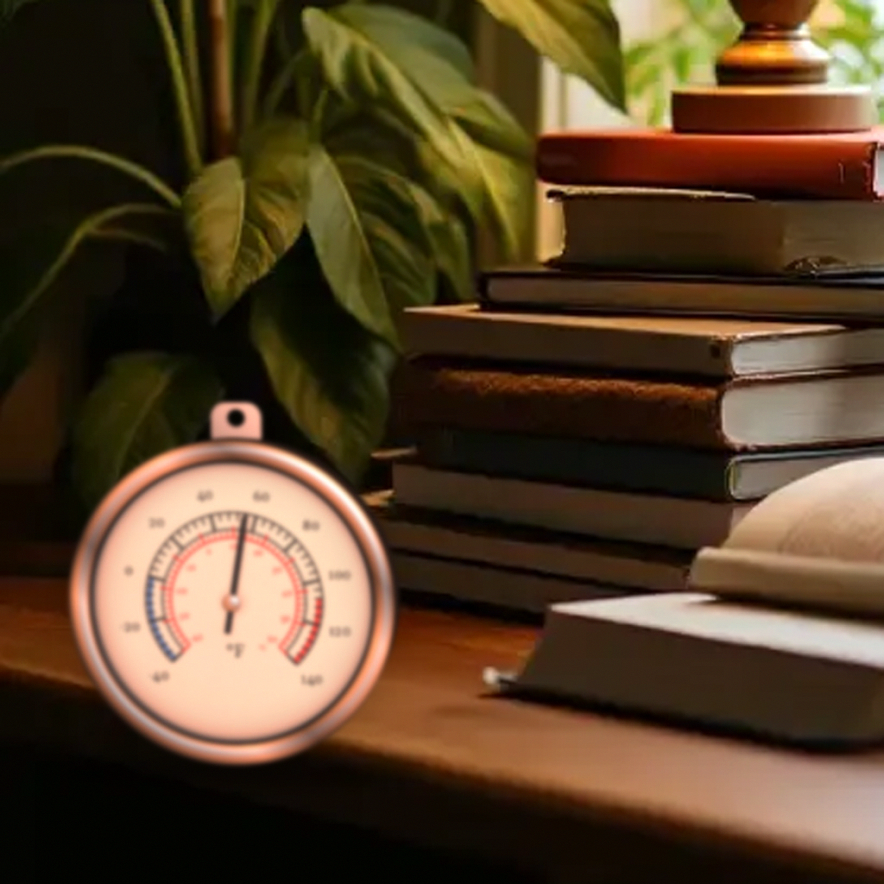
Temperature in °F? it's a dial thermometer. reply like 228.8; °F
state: 56; °F
